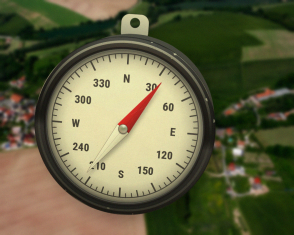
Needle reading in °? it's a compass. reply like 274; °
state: 35; °
